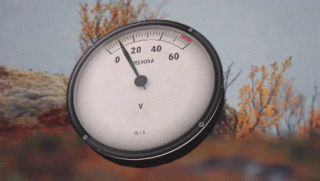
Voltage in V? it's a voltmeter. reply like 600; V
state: 10; V
